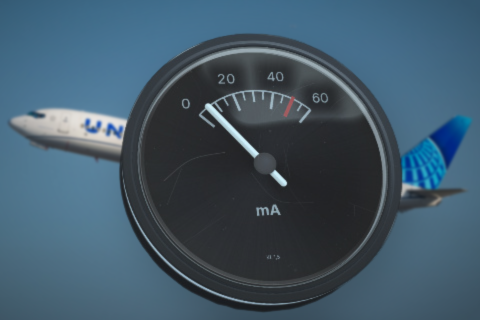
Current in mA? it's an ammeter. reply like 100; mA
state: 5; mA
